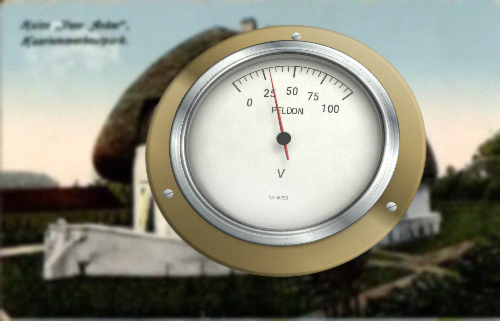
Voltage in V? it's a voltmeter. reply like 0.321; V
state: 30; V
